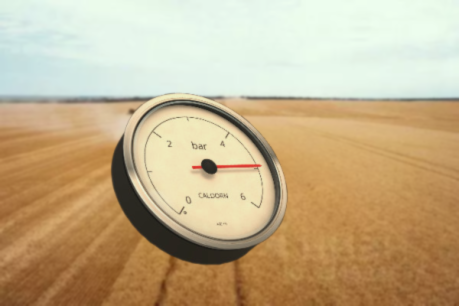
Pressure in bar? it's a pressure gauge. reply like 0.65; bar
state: 5; bar
